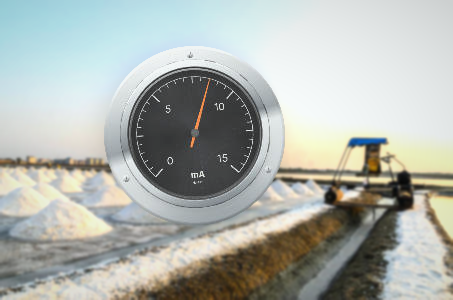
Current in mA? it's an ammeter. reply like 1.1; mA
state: 8.5; mA
